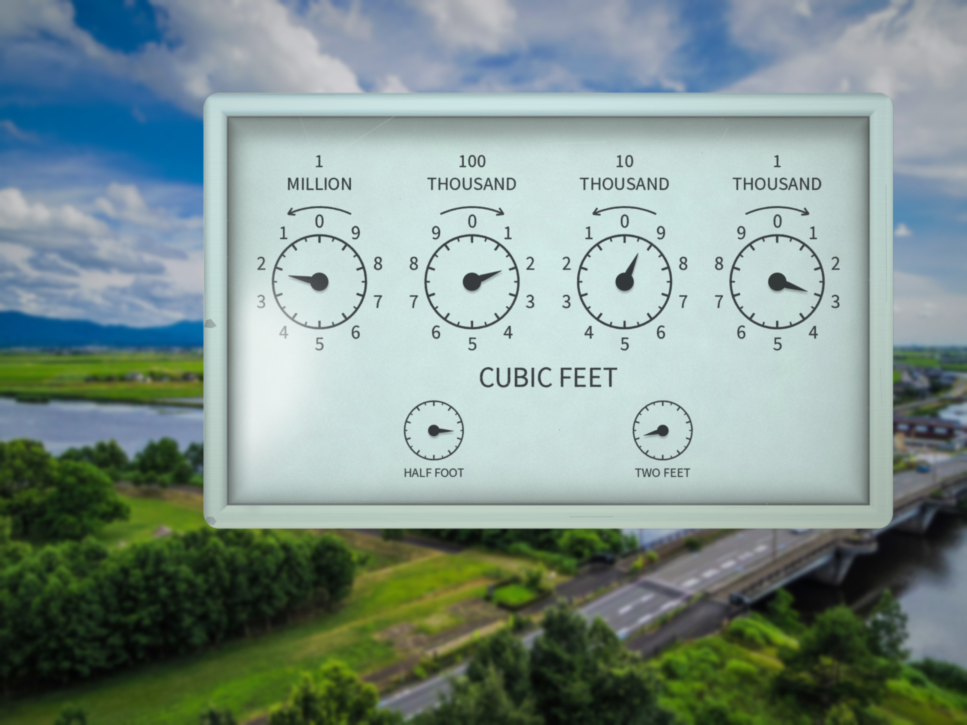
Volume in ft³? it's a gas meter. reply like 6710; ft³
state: 219300; ft³
